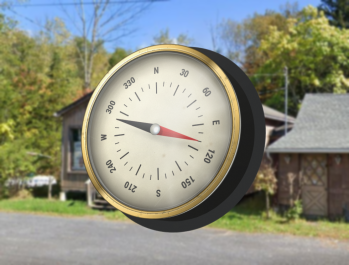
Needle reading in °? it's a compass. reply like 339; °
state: 110; °
